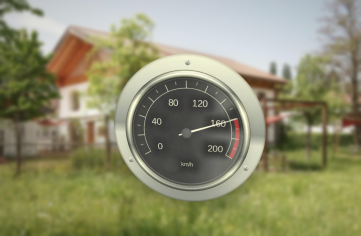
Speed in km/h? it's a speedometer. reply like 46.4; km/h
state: 160; km/h
